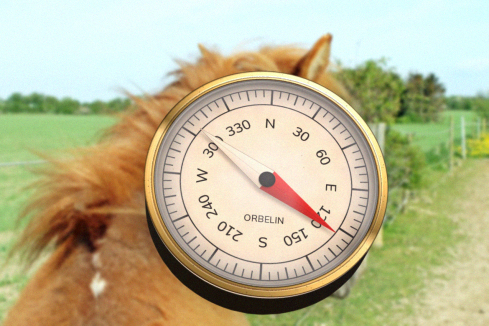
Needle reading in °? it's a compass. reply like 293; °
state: 125; °
